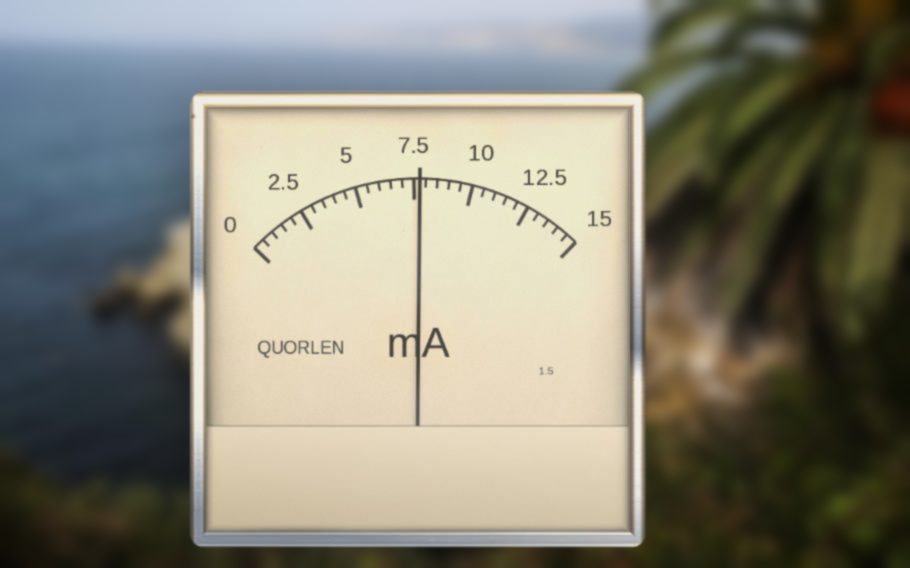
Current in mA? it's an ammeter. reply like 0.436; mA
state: 7.75; mA
